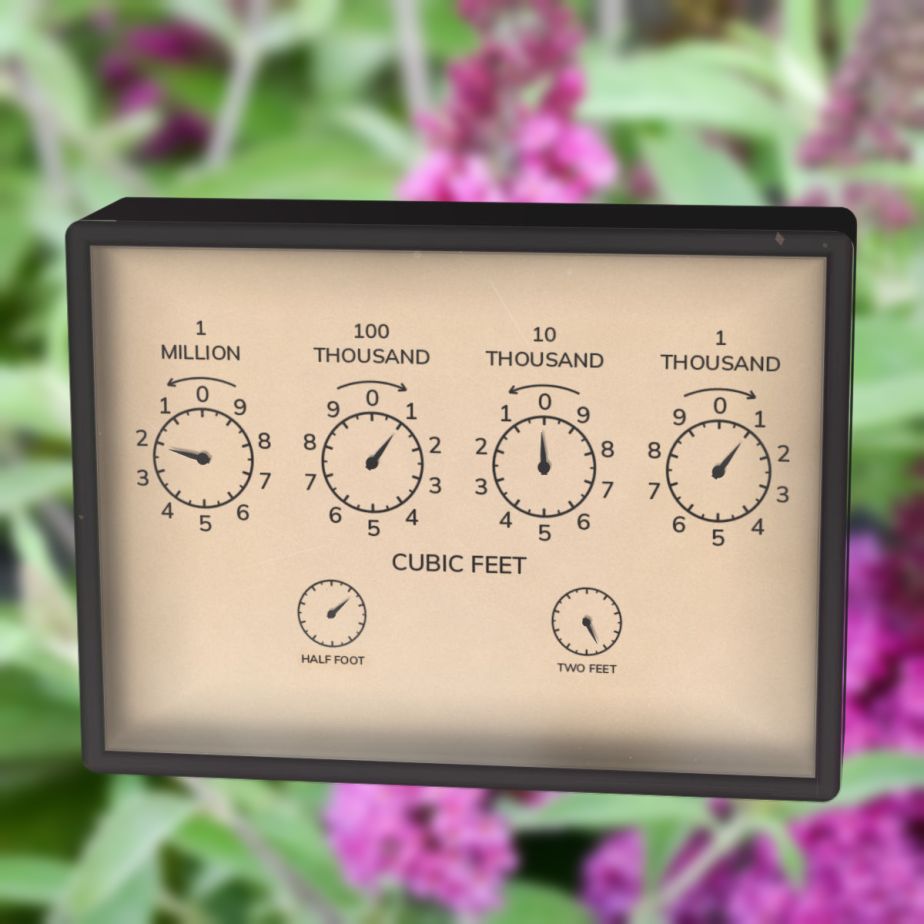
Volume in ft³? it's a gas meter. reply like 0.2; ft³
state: 210100; ft³
